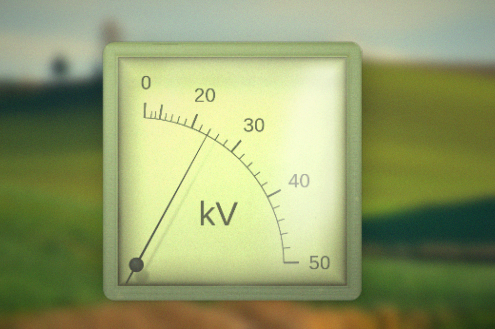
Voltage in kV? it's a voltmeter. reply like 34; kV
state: 24; kV
